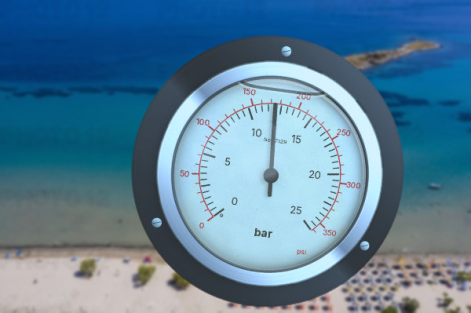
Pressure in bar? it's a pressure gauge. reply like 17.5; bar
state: 12; bar
